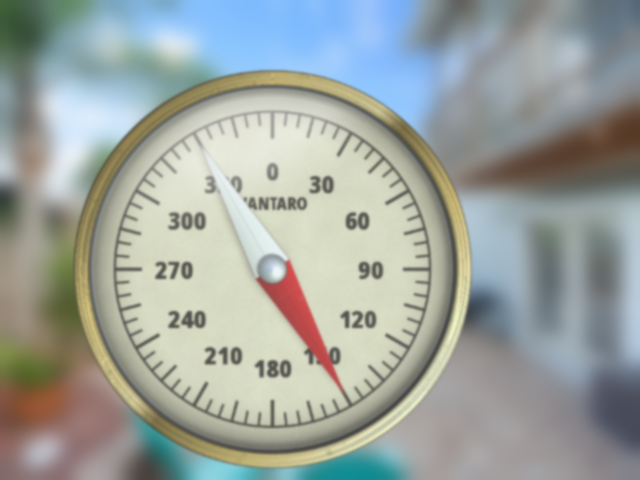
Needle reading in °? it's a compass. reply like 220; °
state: 150; °
